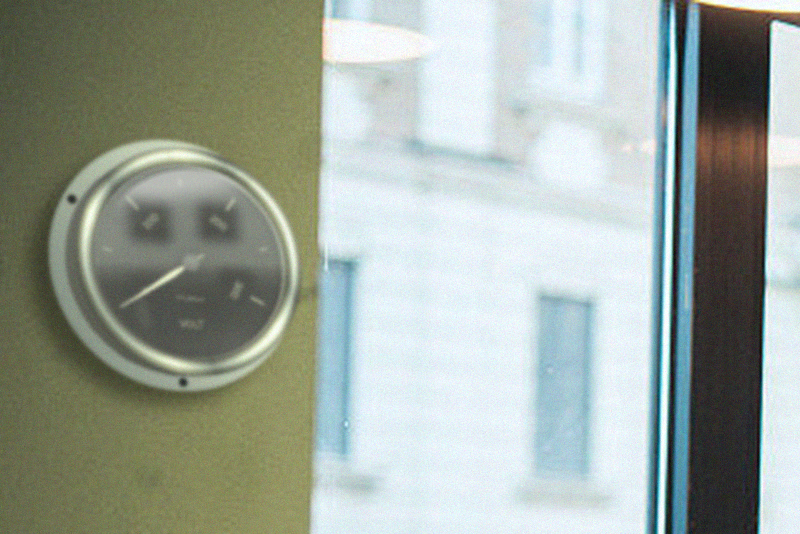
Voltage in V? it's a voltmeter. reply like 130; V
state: 0; V
